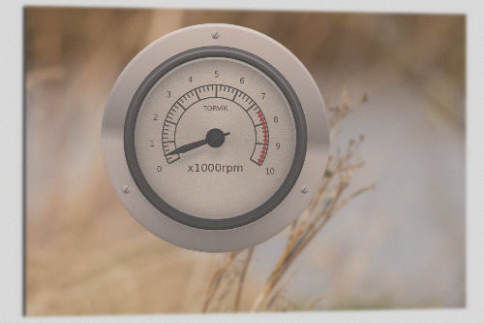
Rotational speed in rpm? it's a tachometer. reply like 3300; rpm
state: 400; rpm
